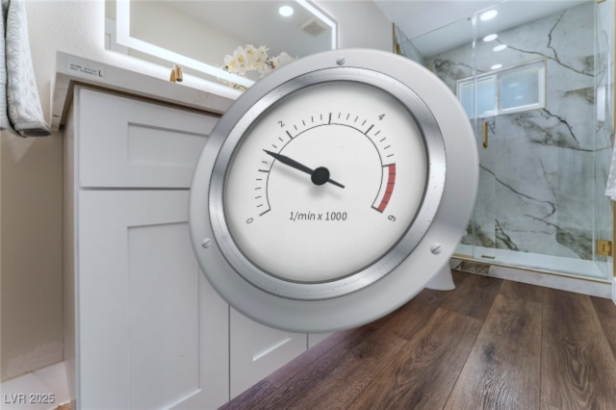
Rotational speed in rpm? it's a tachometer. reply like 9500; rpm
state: 1400; rpm
